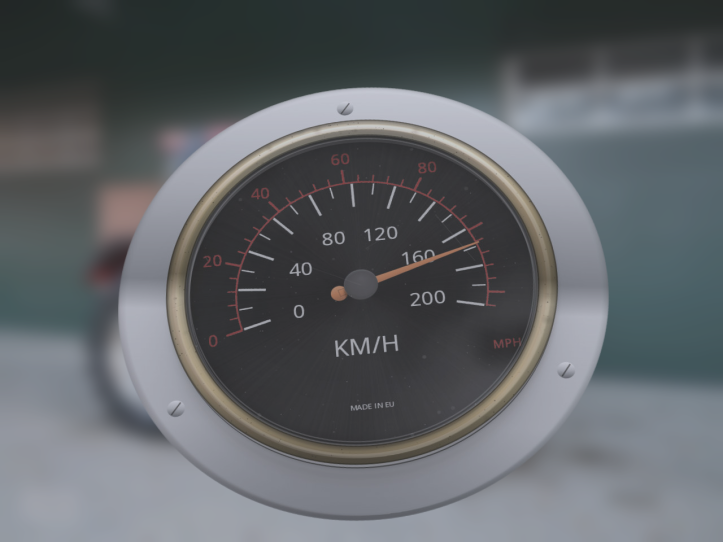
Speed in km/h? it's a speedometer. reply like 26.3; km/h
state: 170; km/h
